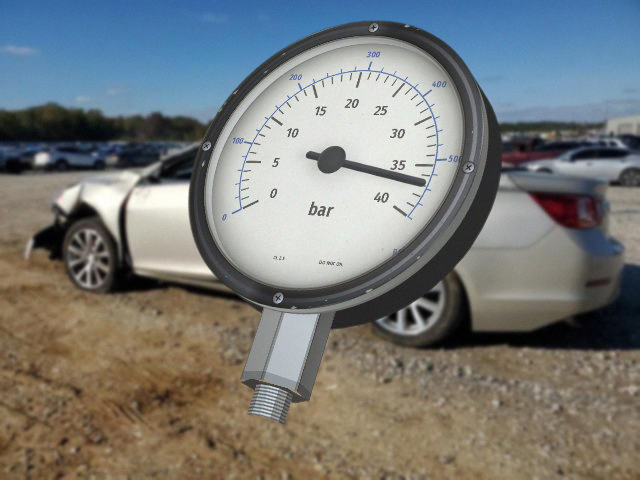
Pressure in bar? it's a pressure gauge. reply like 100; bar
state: 37; bar
